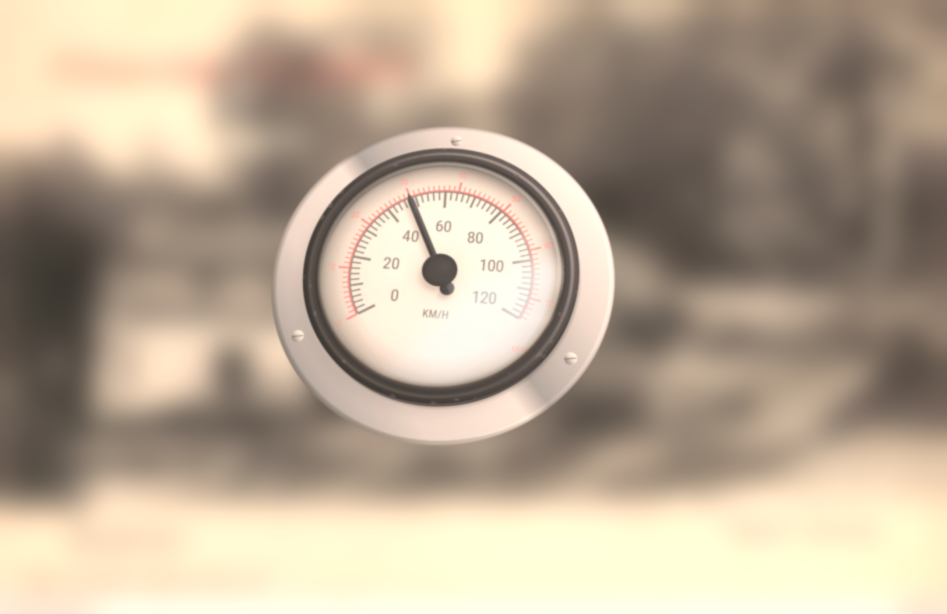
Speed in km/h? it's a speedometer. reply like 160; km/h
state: 48; km/h
